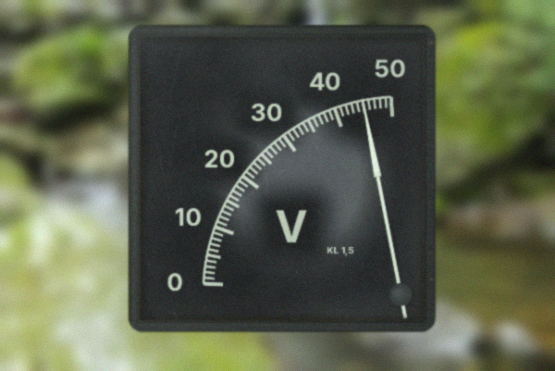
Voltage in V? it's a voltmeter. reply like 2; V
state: 45; V
